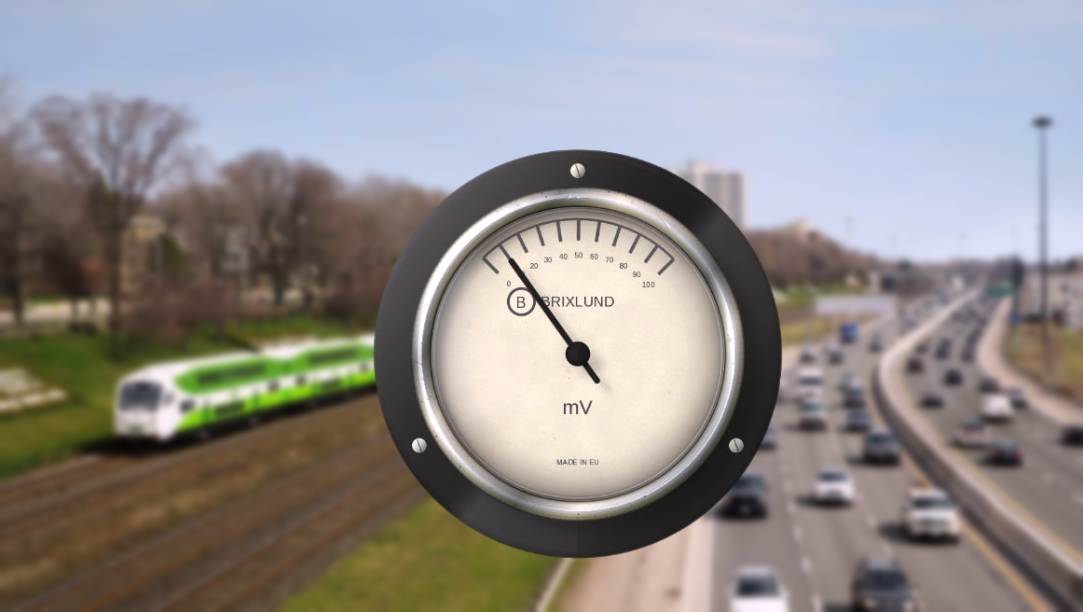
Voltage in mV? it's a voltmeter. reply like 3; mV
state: 10; mV
